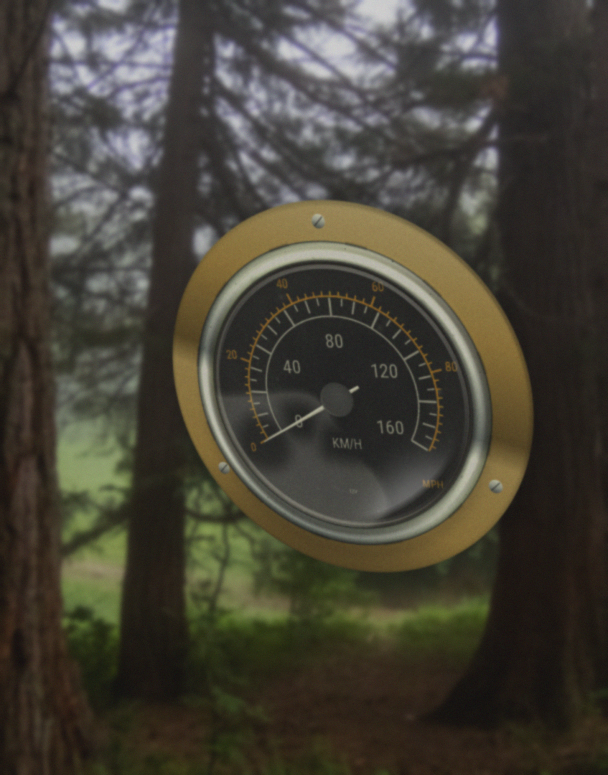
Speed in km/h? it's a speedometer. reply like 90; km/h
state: 0; km/h
